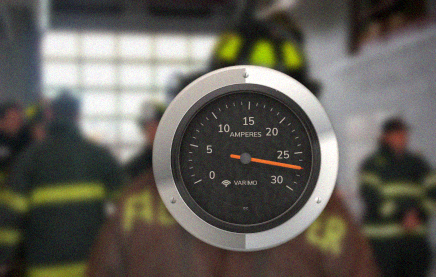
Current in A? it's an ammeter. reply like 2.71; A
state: 27; A
